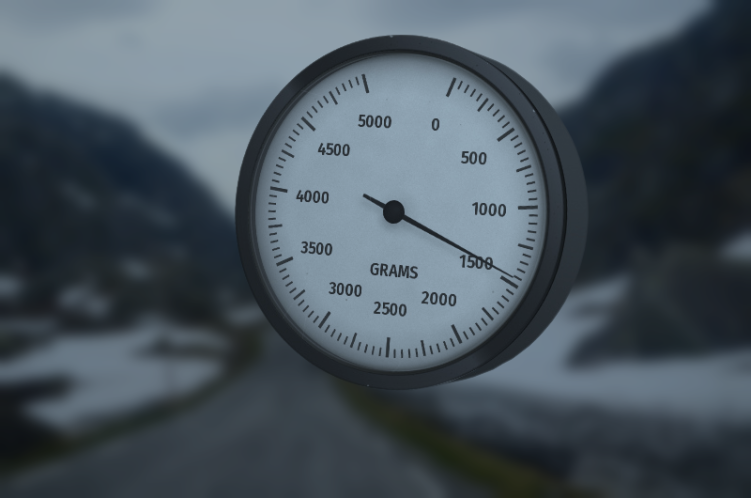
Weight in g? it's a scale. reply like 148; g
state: 1450; g
